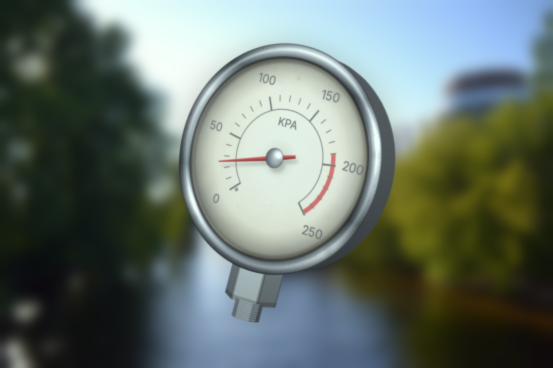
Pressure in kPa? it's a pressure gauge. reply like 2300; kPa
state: 25; kPa
